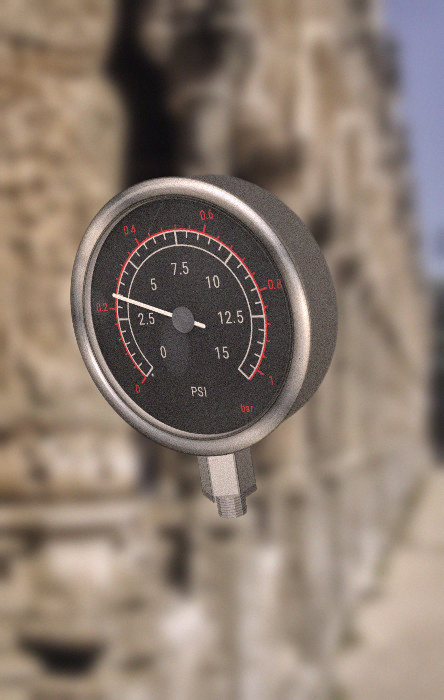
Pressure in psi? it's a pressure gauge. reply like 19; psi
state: 3.5; psi
